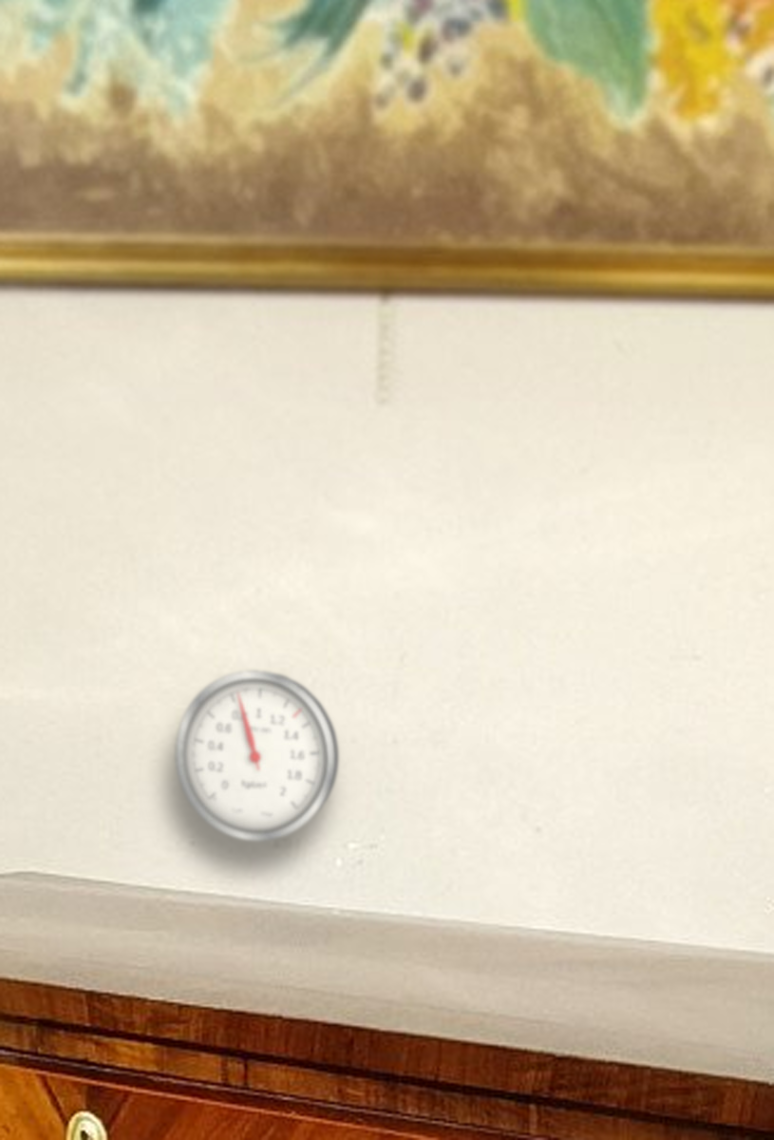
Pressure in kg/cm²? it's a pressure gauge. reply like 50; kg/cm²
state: 0.85; kg/cm²
